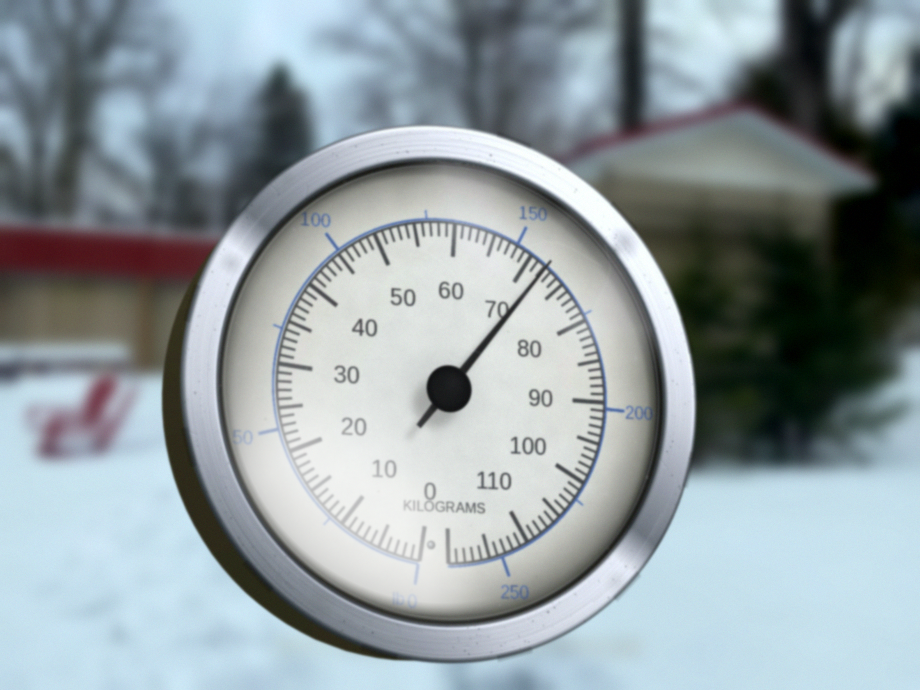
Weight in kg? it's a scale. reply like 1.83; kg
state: 72; kg
